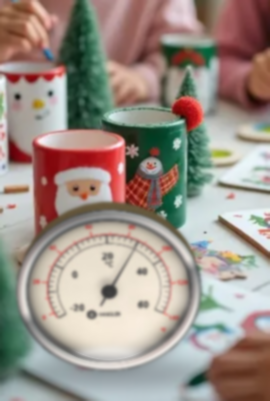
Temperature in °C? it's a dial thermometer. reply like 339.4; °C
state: 30; °C
